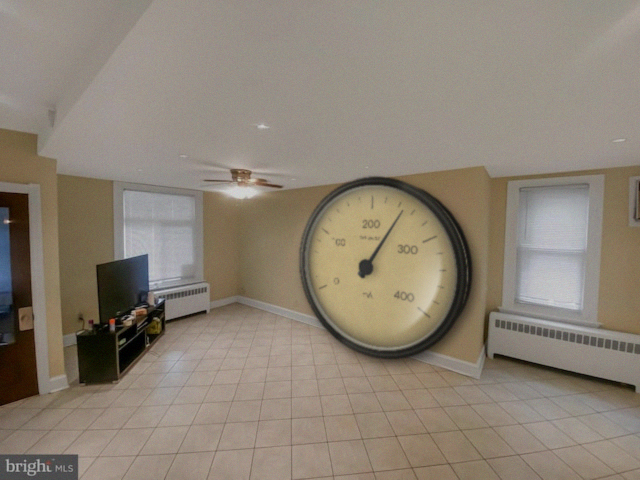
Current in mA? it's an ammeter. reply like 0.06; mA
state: 250; mA
